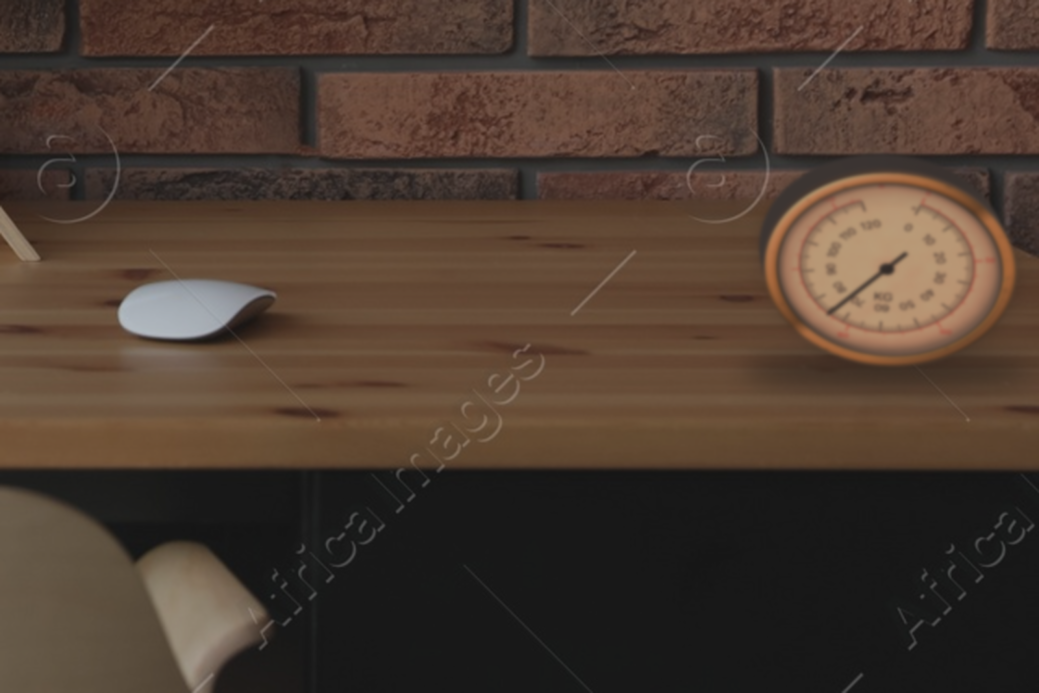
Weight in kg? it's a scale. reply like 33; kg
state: 75; kg
